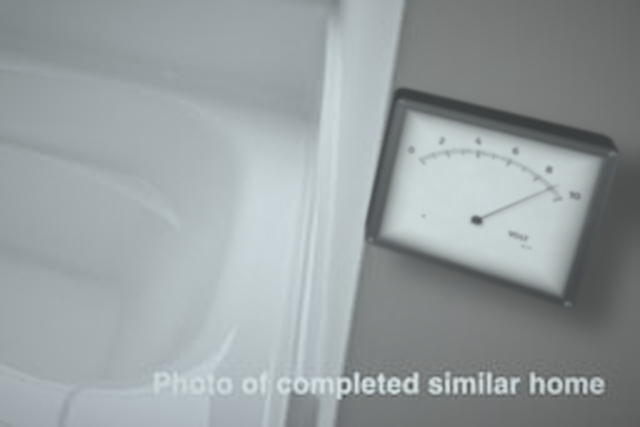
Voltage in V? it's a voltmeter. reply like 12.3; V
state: 9; V
